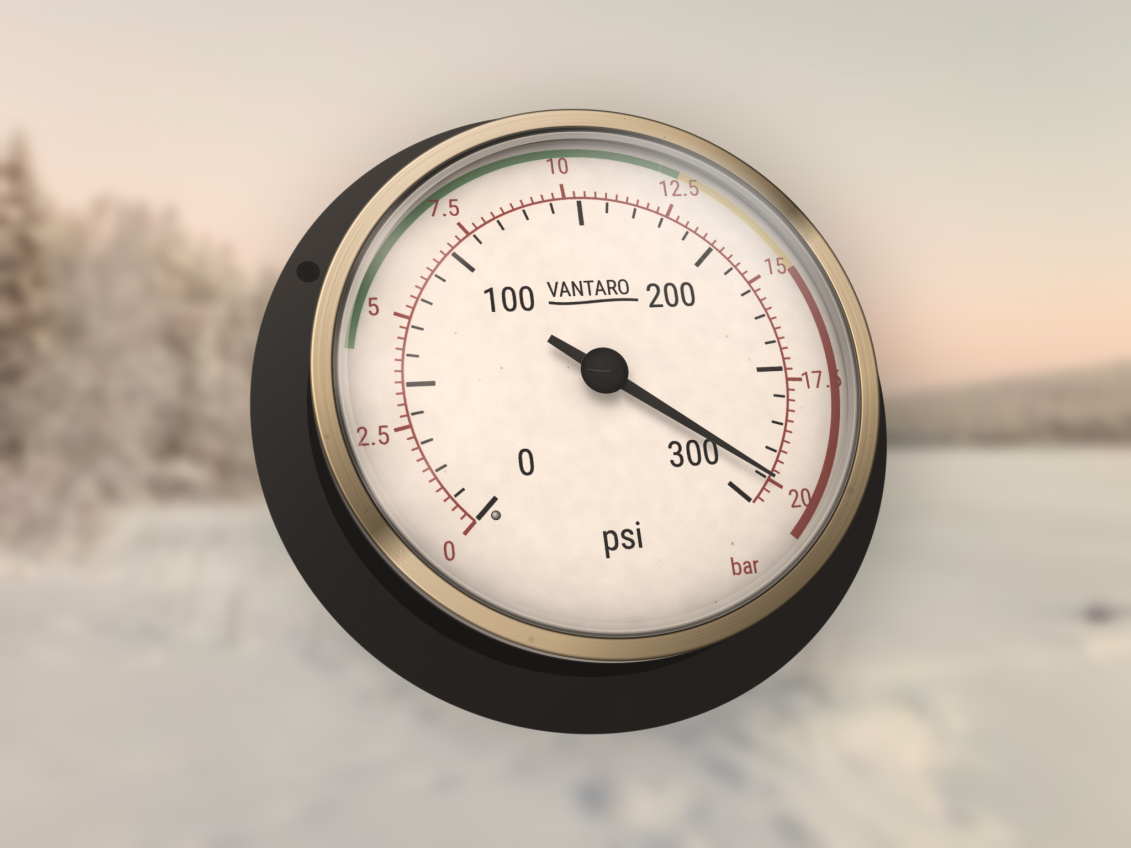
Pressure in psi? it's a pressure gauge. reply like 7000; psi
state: 290; psi
